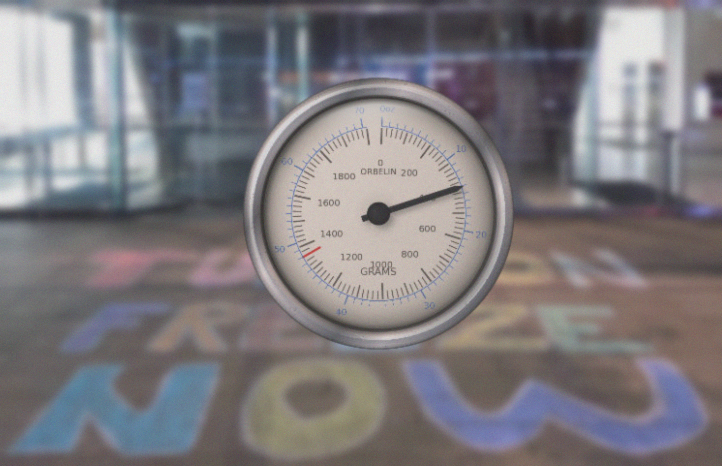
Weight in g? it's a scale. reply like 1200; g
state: 400; g
